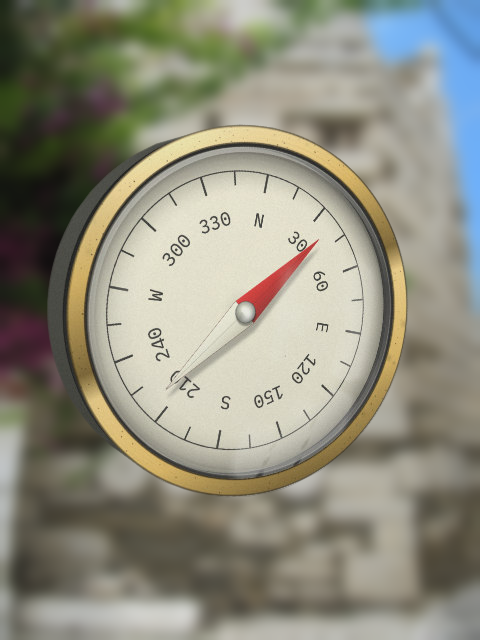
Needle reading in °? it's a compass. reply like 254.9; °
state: 37.5; °
